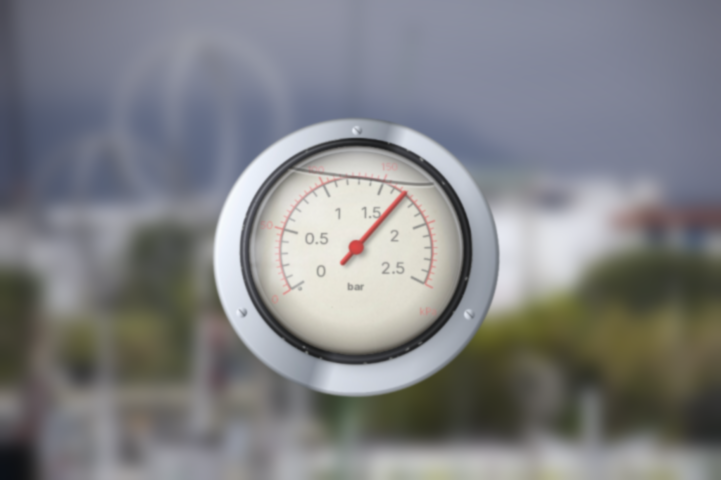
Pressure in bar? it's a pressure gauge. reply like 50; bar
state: 1.7; bar
